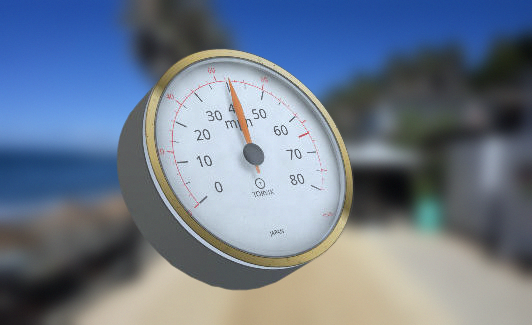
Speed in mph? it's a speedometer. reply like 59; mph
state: 40; mph
